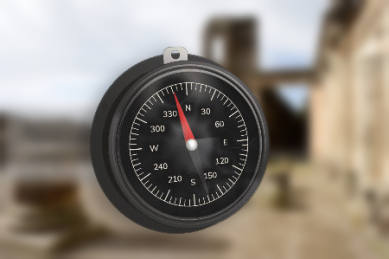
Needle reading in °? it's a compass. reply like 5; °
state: 345; °
